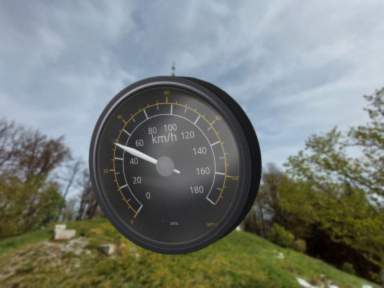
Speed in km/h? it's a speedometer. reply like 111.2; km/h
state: 50; km/h
